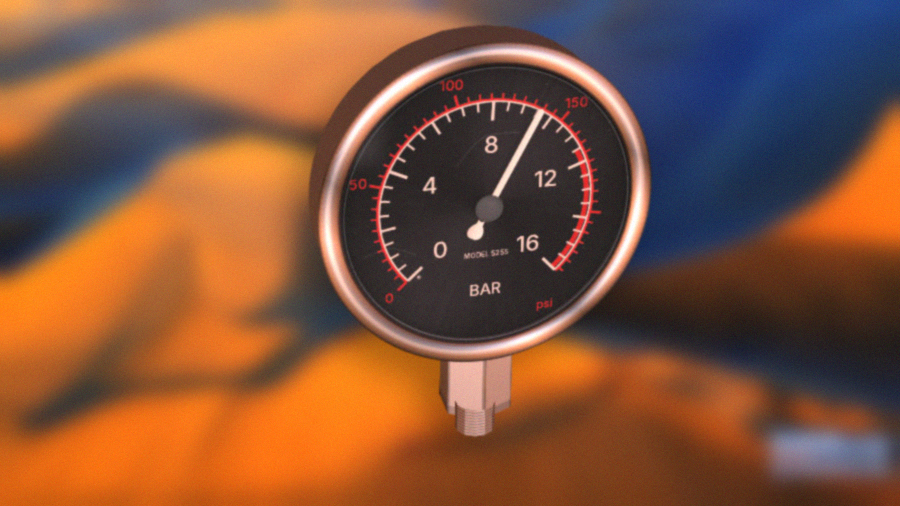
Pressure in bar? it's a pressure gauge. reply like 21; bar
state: 9.5; bar
